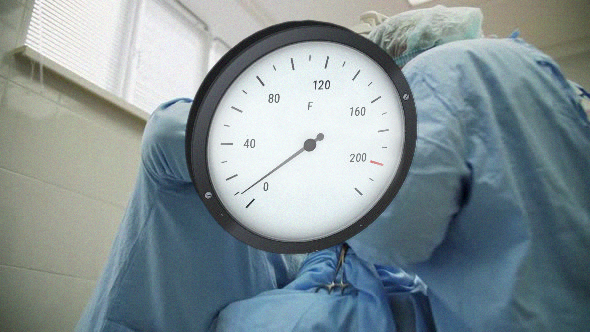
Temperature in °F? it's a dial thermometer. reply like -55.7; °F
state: 10; °F
